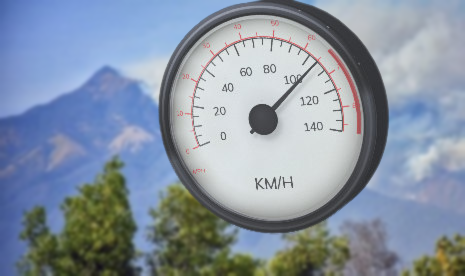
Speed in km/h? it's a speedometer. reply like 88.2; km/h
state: 105; km/h
